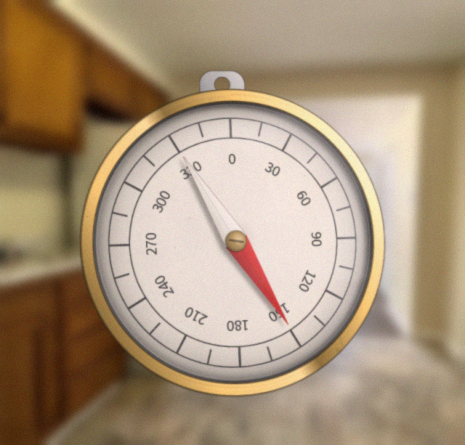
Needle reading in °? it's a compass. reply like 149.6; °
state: 150; °
